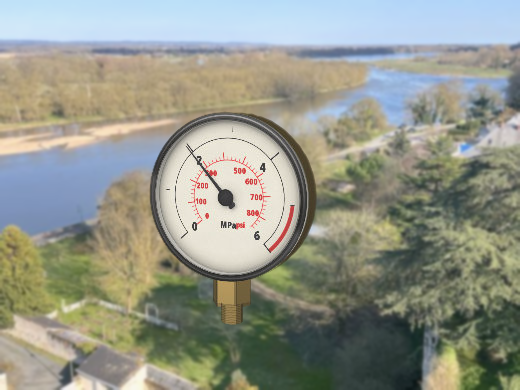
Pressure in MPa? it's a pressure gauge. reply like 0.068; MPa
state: 2; MPa
